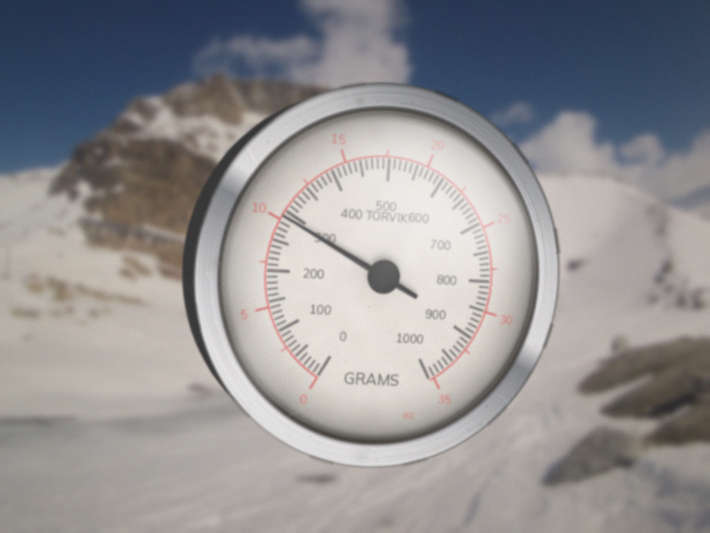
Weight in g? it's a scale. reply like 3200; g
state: 290; g
